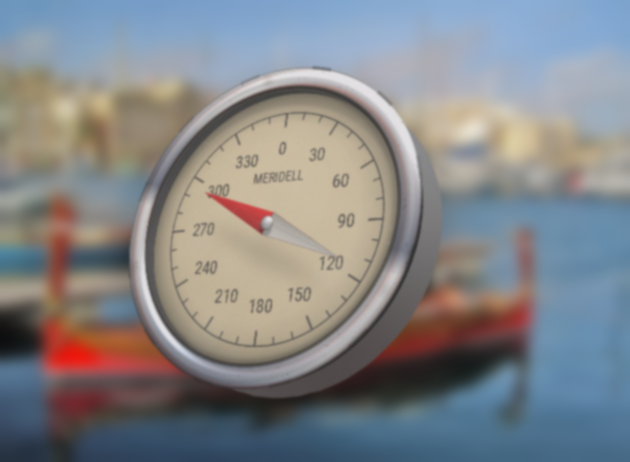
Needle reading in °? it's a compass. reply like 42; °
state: 295; °
